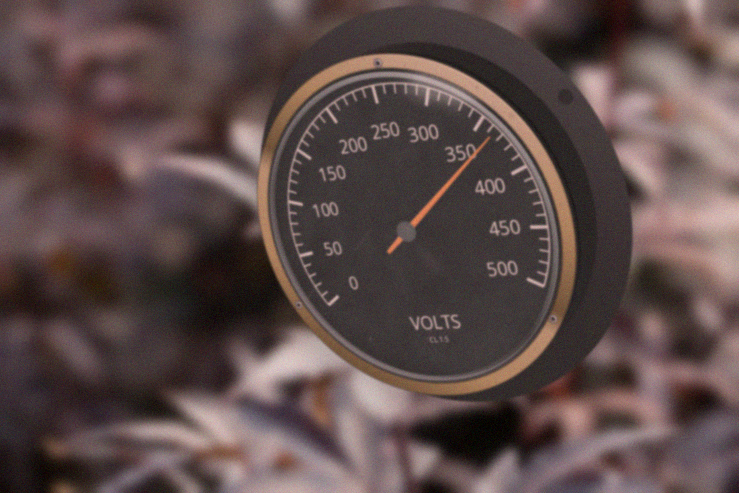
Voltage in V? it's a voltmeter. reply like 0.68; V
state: 365; V
